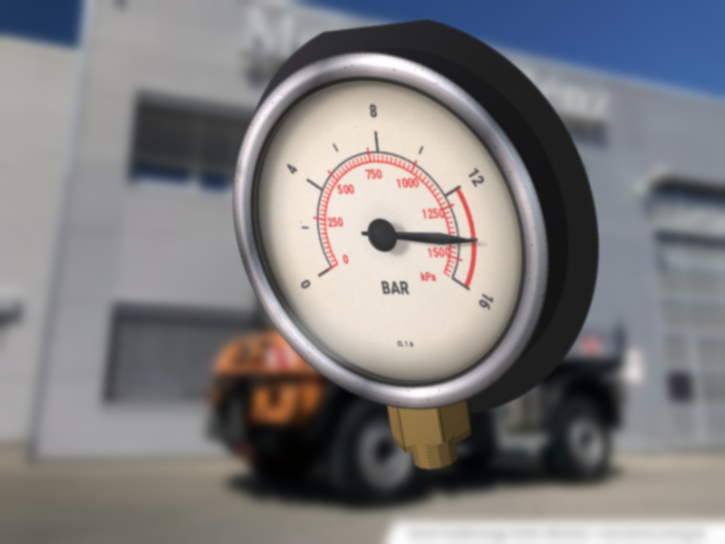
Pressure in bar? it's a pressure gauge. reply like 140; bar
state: 14; bar
